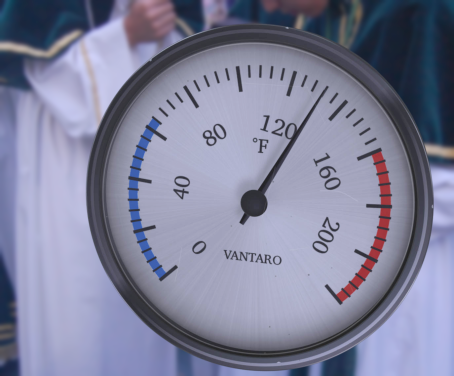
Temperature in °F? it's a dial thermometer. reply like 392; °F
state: 132; °F
